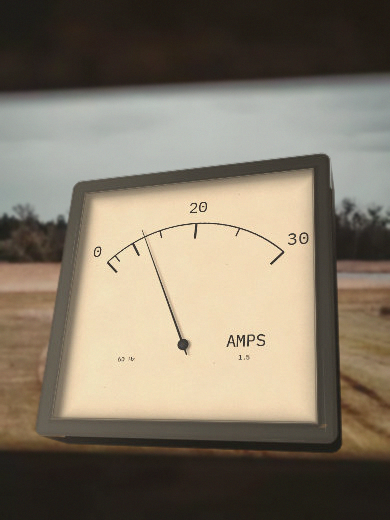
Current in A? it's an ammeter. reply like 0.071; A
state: 12.5; A
